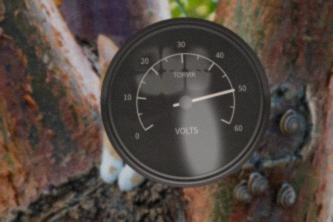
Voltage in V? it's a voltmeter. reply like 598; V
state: 50; V
